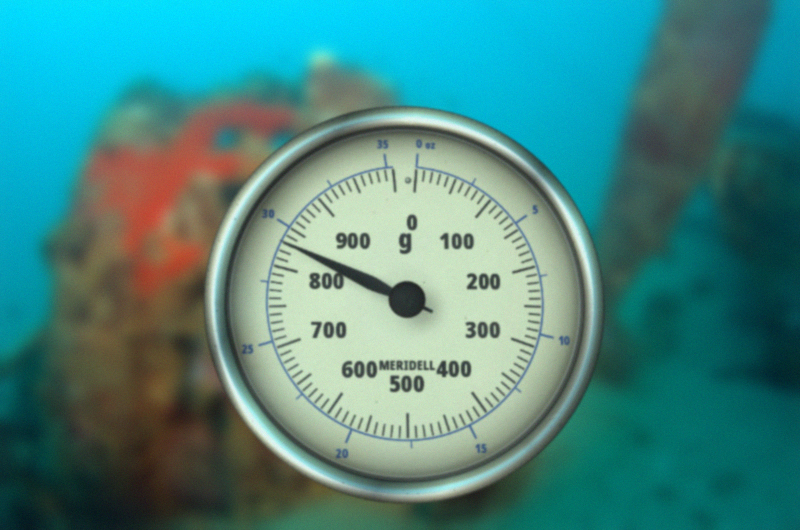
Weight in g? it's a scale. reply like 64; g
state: 830; g
